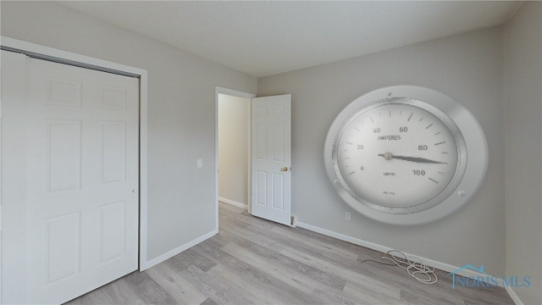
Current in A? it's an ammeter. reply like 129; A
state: 90; A
